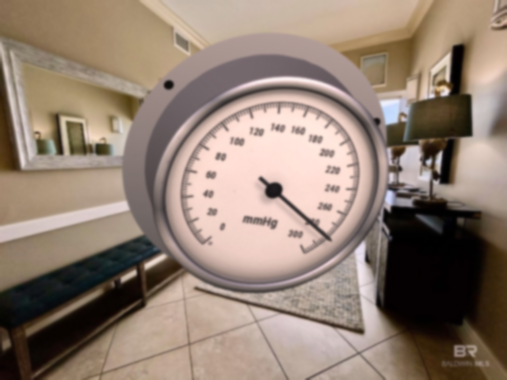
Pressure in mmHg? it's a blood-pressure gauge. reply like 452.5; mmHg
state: 280; mmHg
